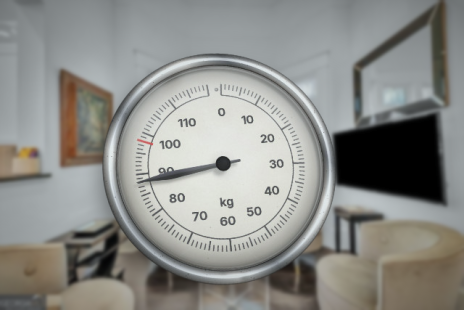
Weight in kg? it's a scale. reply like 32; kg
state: 88; kg
